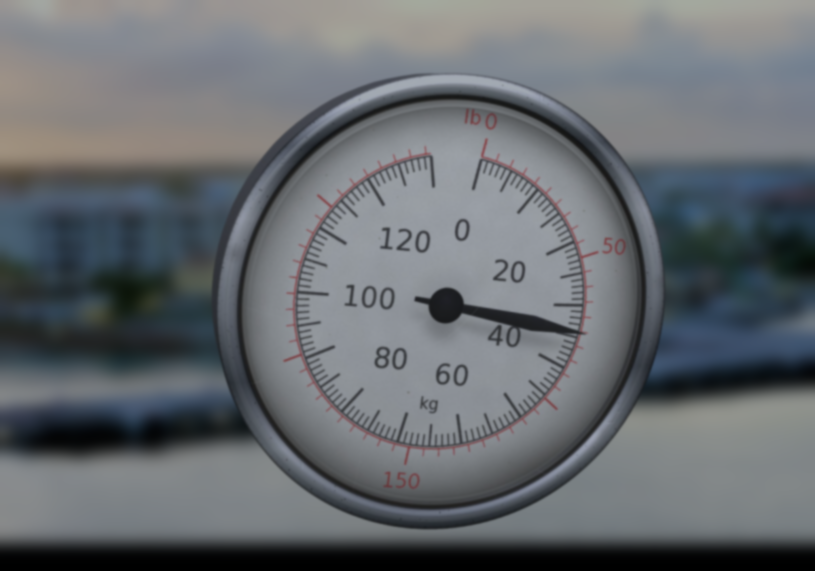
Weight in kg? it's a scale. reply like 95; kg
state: 34; kg
